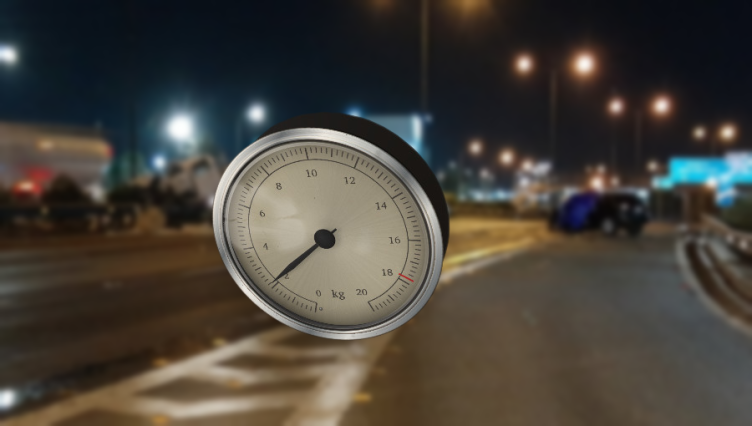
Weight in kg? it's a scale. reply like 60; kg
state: 2.2; kg
